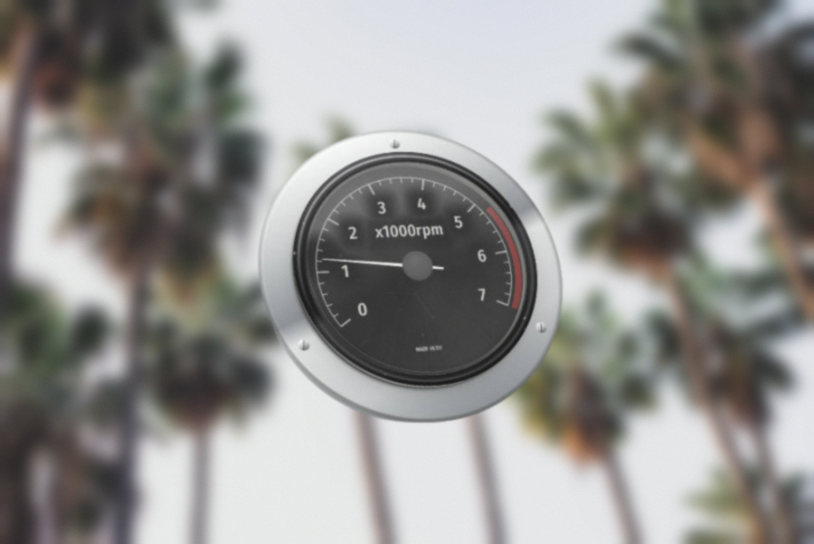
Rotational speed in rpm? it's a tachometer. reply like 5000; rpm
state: 1200; rpm
